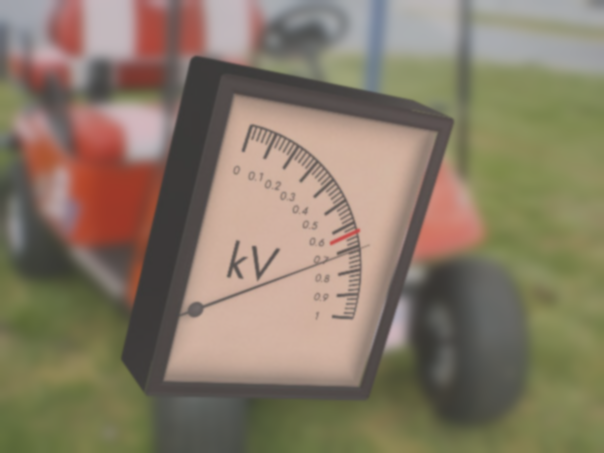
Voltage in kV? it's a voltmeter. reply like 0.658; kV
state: 0.7; kV
